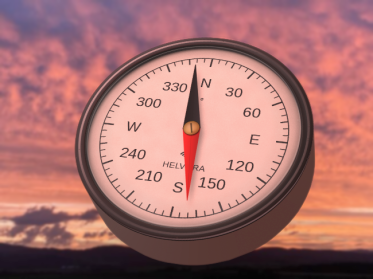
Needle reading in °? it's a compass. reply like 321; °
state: 170; °
